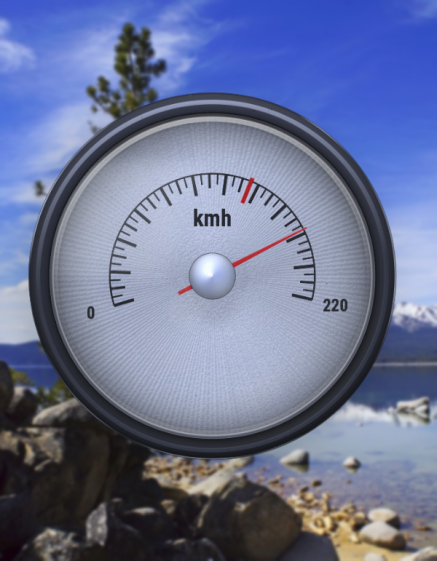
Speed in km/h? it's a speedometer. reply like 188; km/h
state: 177.5; km/h
